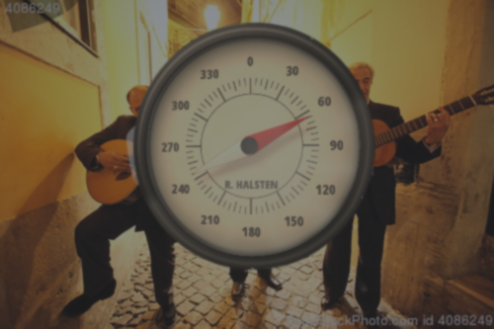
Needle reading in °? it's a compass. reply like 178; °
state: 65; °
